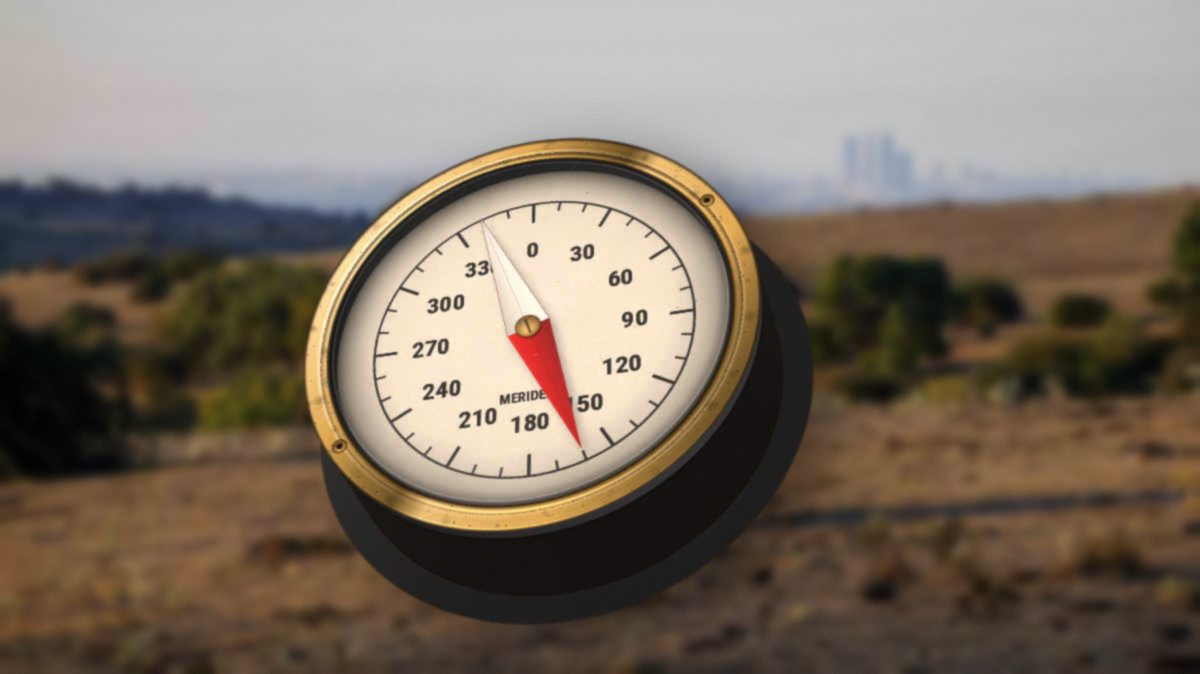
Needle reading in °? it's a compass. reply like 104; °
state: 160; °
